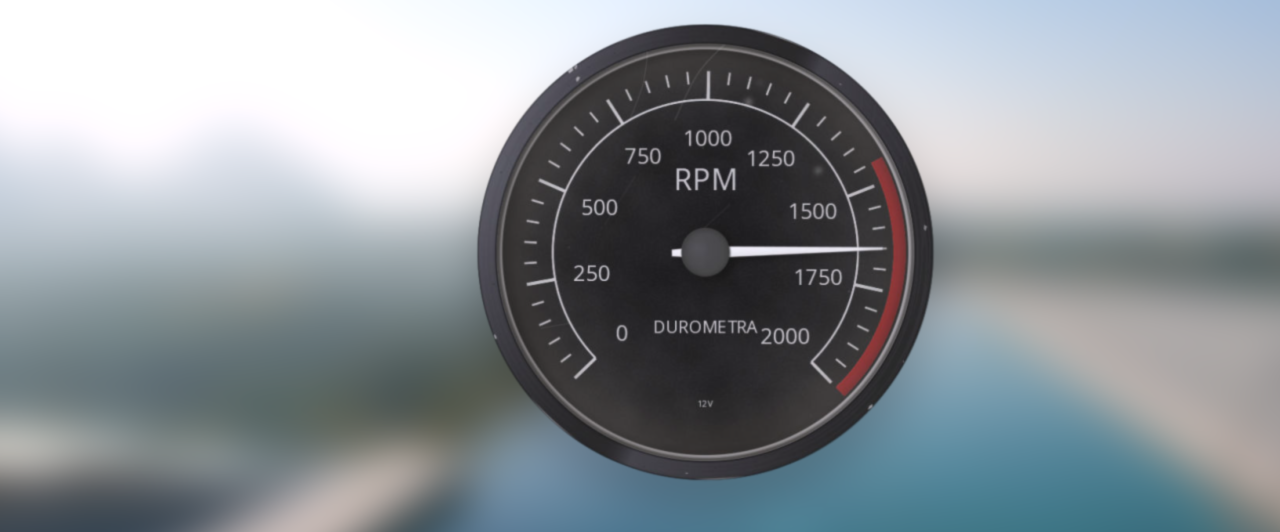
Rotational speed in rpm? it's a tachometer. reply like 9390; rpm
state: 1650; rpm
